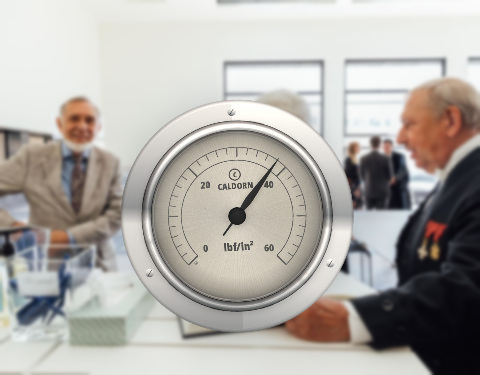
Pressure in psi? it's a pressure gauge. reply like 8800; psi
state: 38; psi
